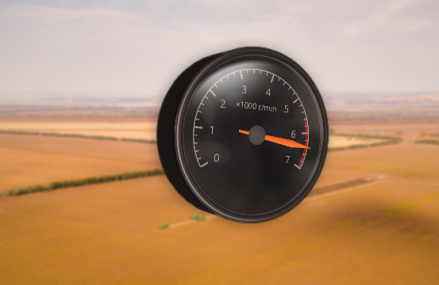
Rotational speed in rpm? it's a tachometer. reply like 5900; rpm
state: 6400; rpm
